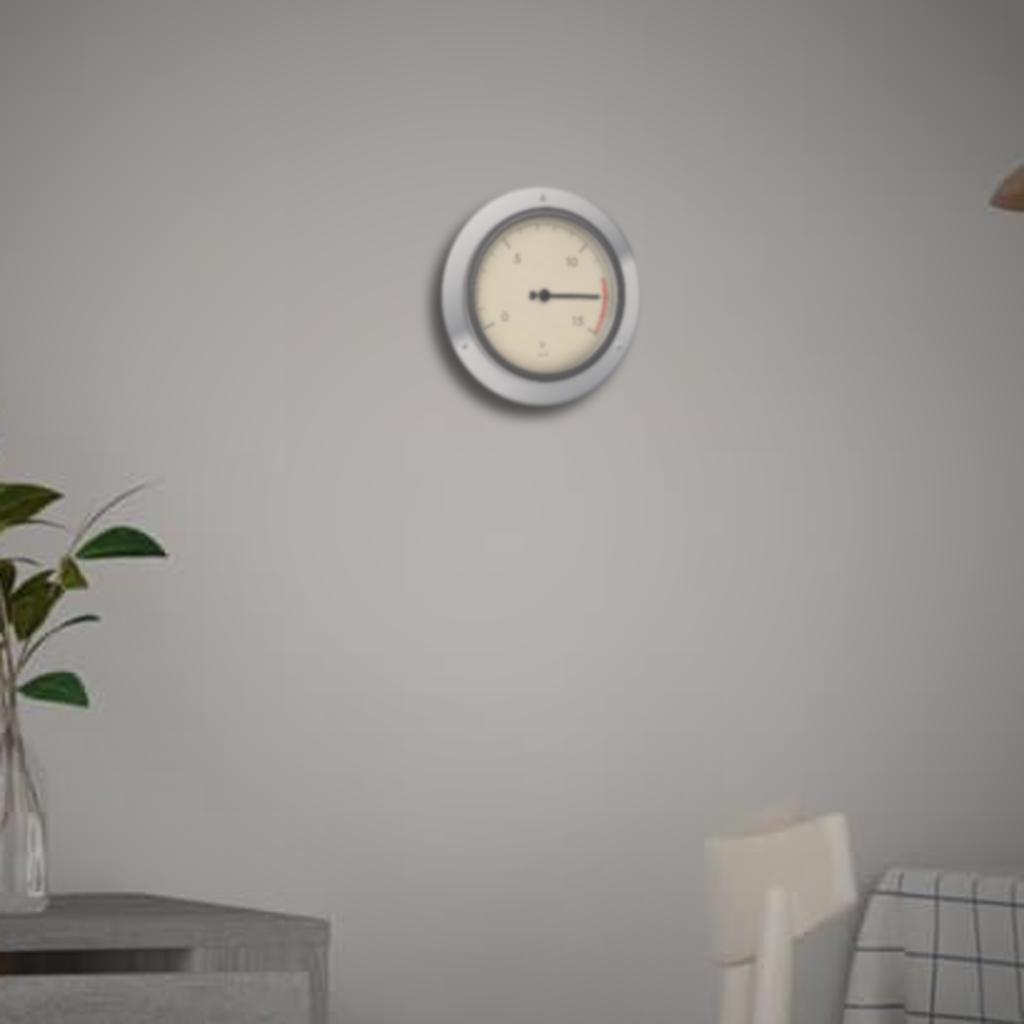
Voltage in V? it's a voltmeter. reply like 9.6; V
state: 13; V
